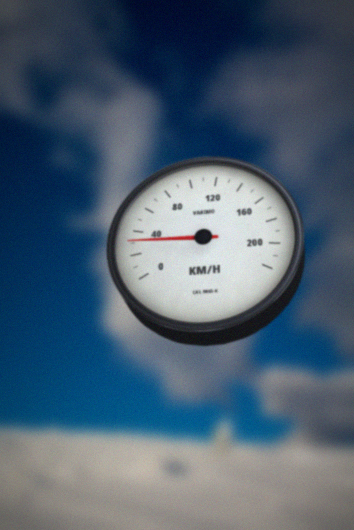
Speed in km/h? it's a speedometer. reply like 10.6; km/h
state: 30; km/h
